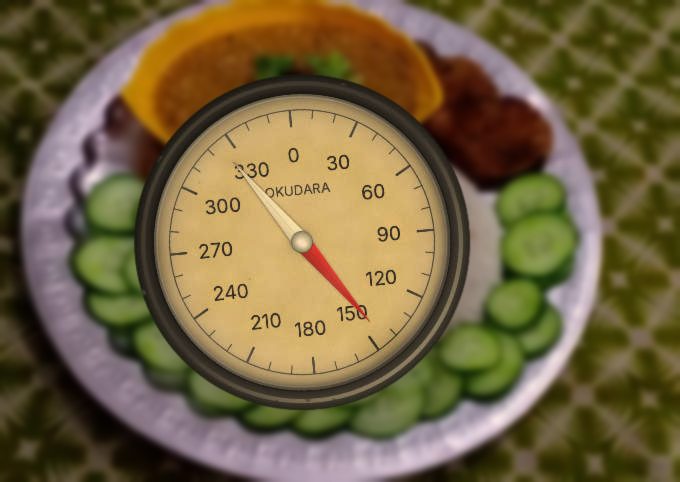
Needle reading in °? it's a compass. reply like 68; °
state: 145; °
